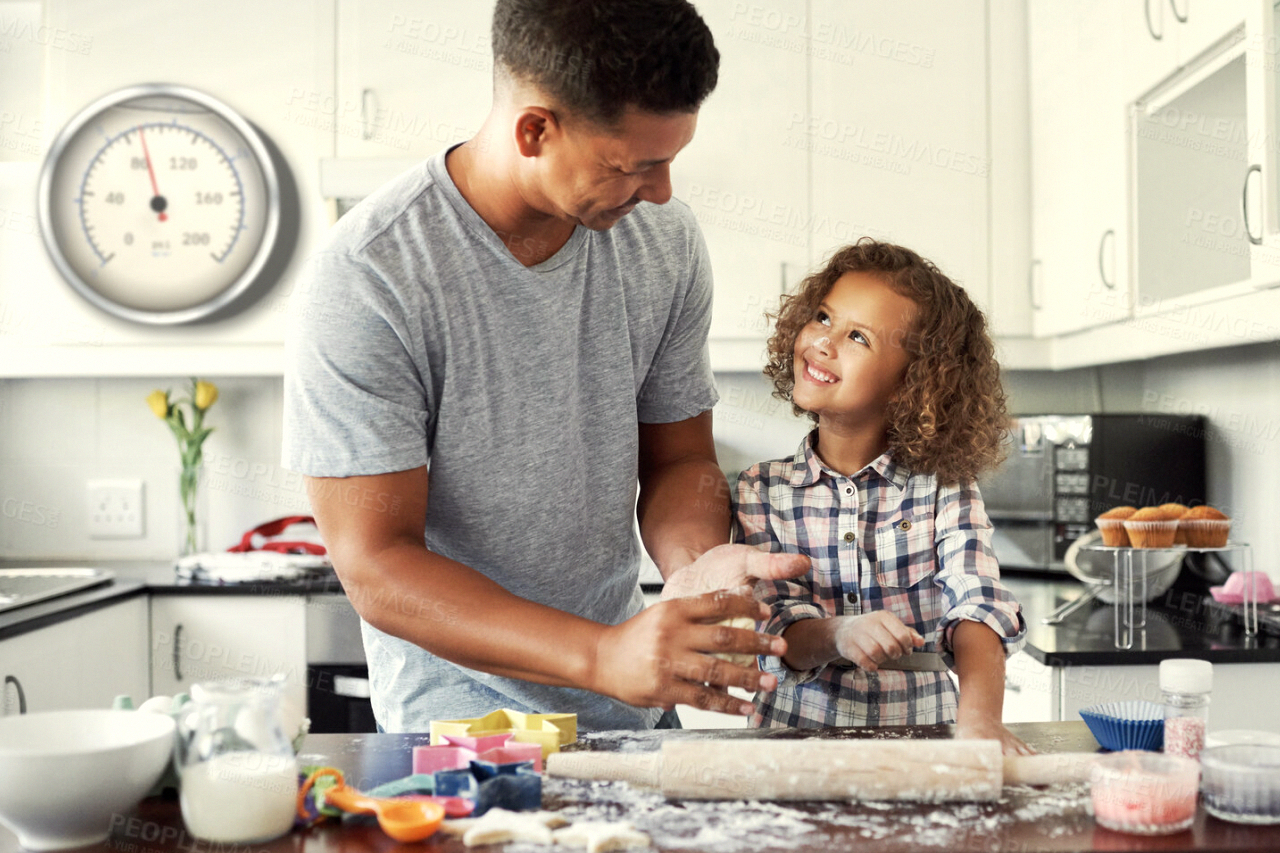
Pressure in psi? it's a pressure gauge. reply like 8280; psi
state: 90; psi
